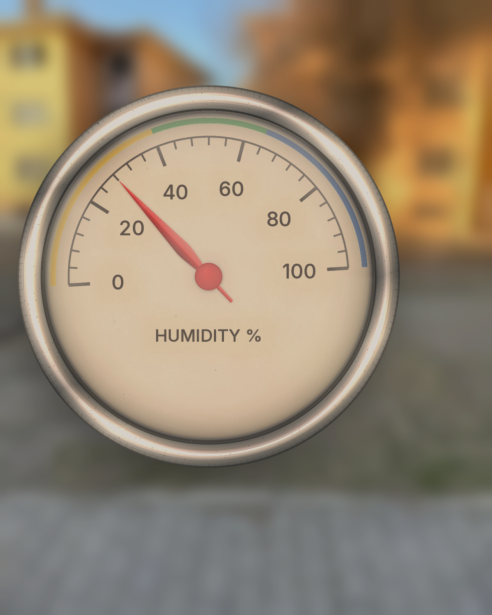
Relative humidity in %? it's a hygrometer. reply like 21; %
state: 28; %
